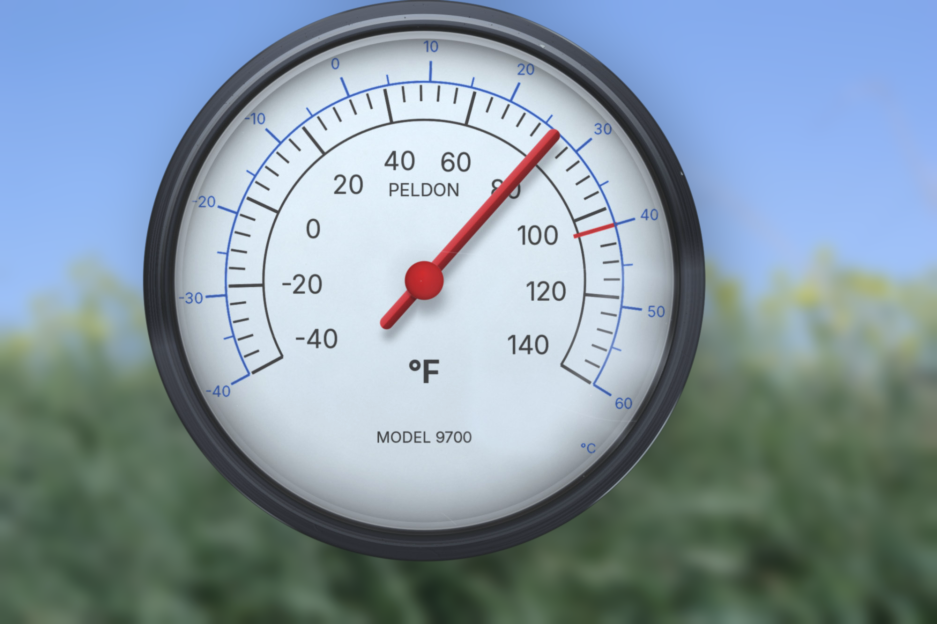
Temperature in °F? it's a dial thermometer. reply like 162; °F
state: 80; °F
